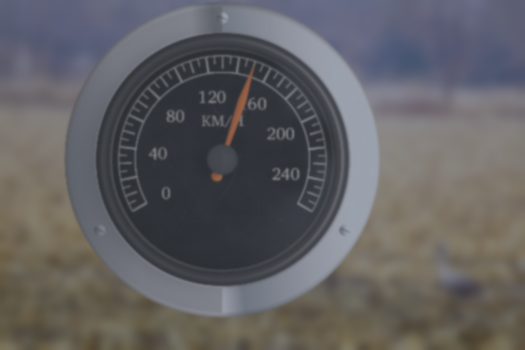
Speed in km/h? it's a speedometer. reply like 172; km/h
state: 150; km/h
